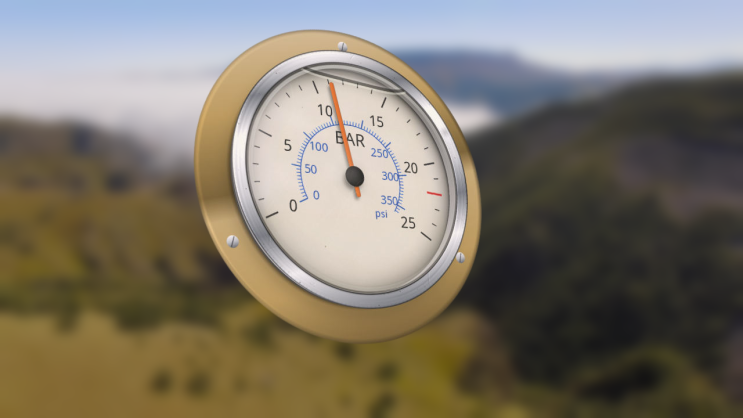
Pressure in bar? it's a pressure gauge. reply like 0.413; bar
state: 11; bar
